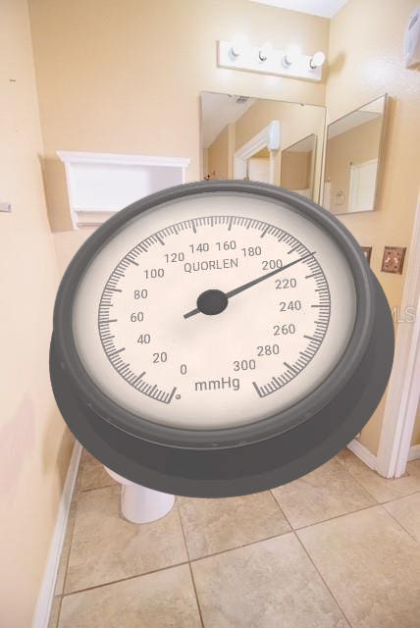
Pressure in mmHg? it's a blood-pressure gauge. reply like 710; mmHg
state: 210; mmHg
